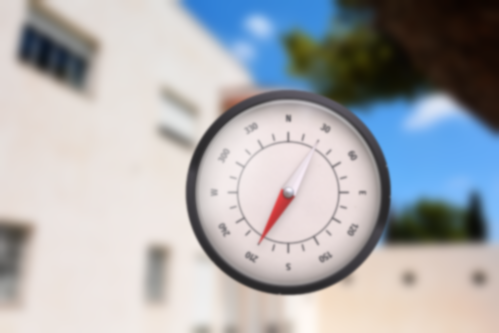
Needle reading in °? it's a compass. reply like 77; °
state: 210; °
